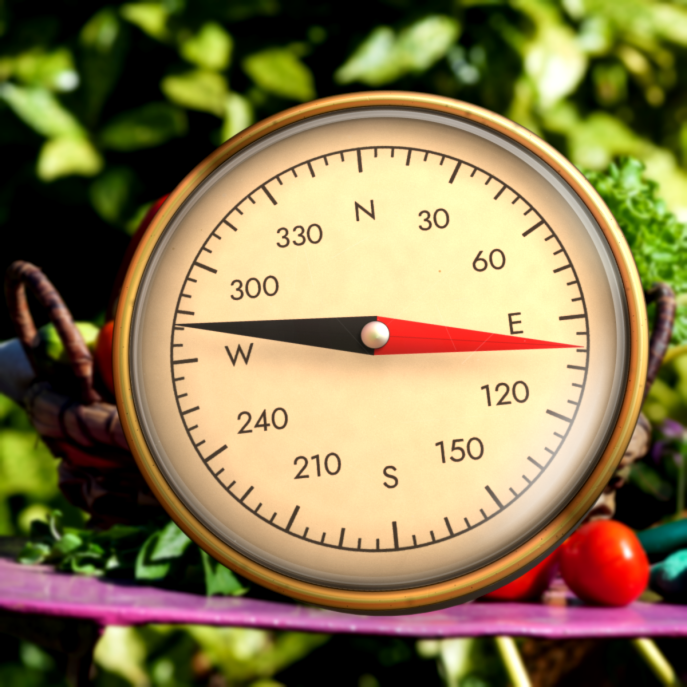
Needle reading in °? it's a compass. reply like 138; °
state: 100; °
